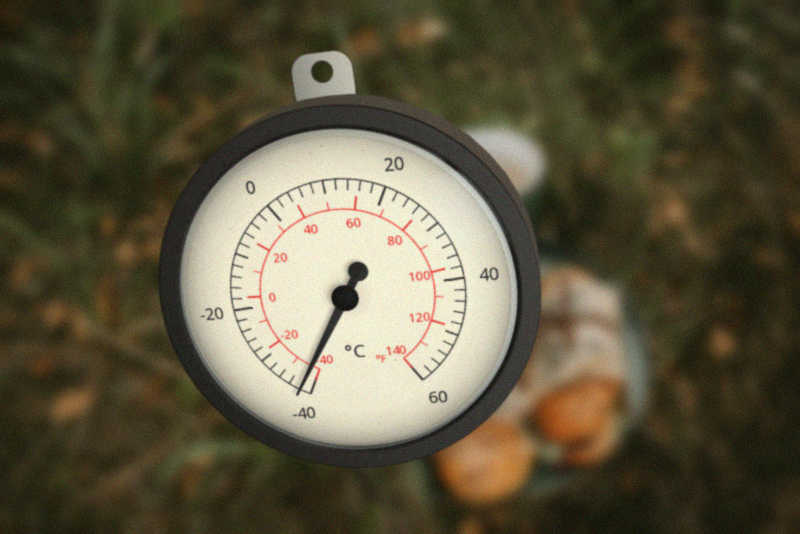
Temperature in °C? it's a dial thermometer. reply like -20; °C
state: -38; °C
